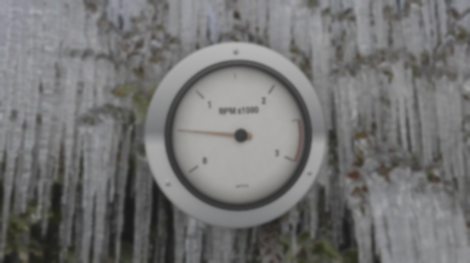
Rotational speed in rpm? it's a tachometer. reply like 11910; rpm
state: 500; rpm
